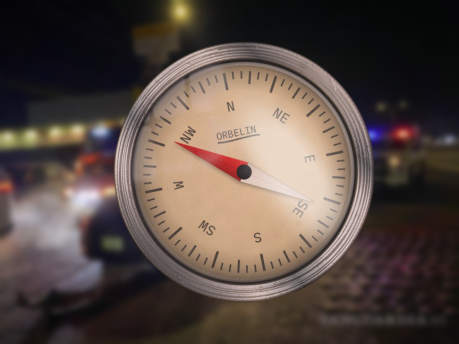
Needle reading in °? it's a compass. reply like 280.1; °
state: 305; °
